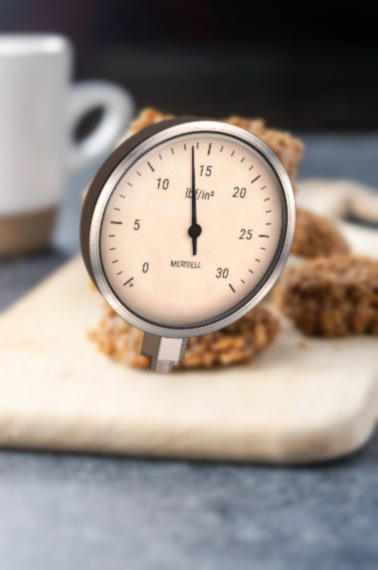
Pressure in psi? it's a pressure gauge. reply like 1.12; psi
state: 13.5; psi
